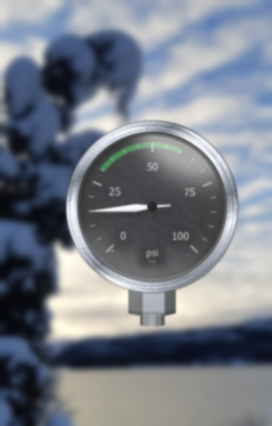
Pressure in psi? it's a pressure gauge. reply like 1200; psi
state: 15; psi
